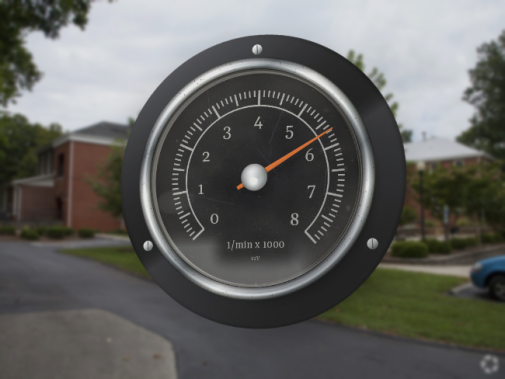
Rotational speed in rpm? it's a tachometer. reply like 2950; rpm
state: 5700; rpm
